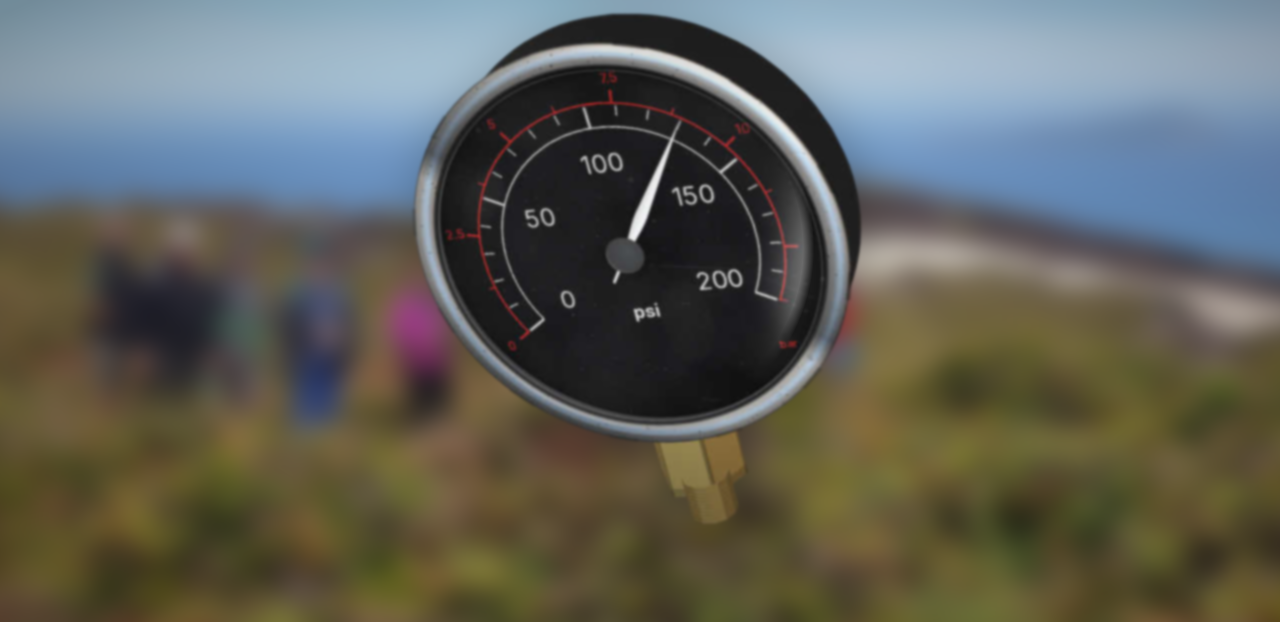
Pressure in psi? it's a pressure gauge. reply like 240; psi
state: 130; psi
